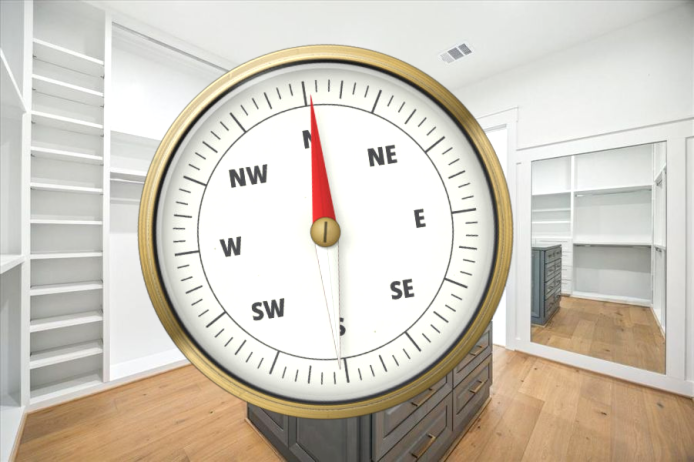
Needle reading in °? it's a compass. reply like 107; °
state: 2.5; °
